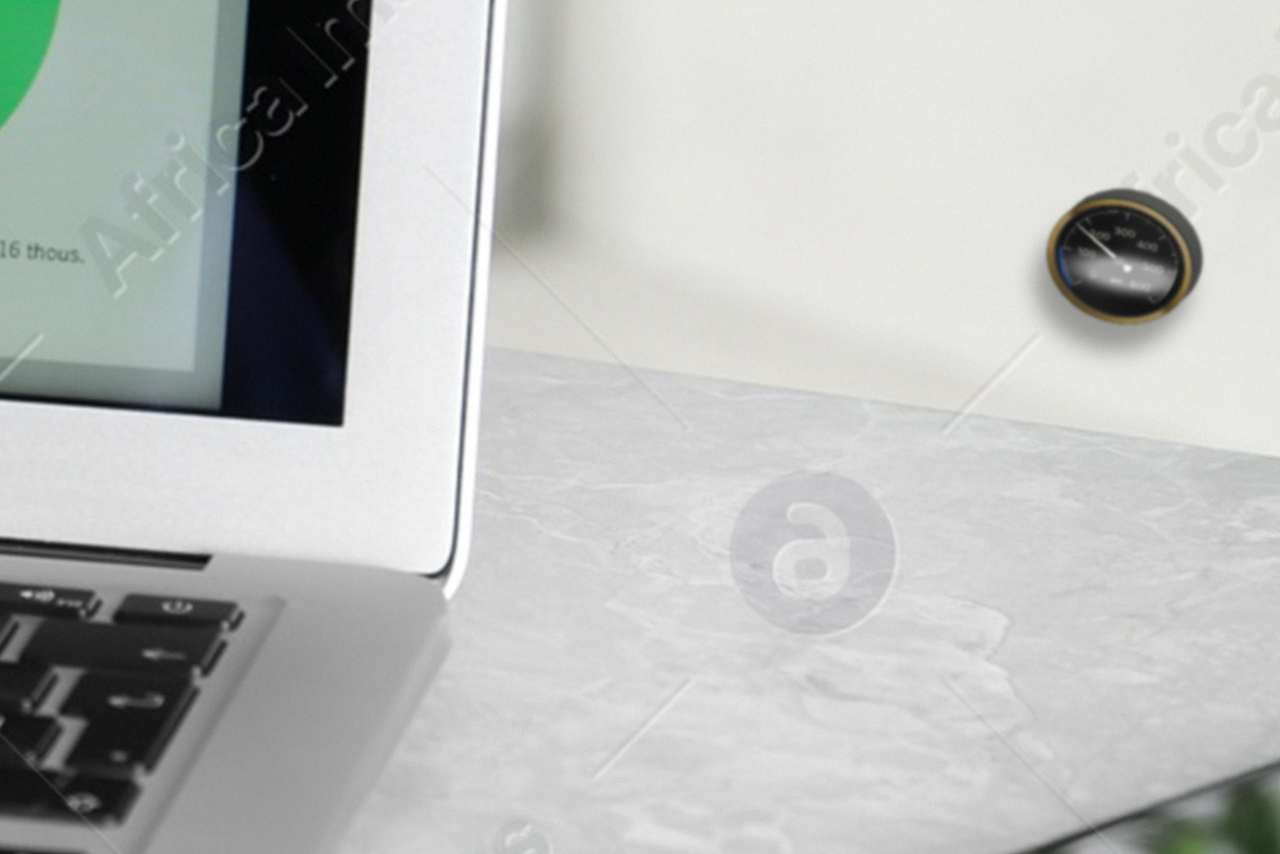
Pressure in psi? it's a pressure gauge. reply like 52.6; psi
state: 175; psi
